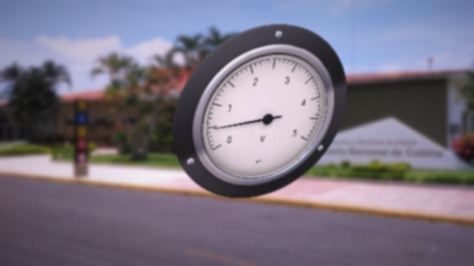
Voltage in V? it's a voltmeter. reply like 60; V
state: 0.5; V
